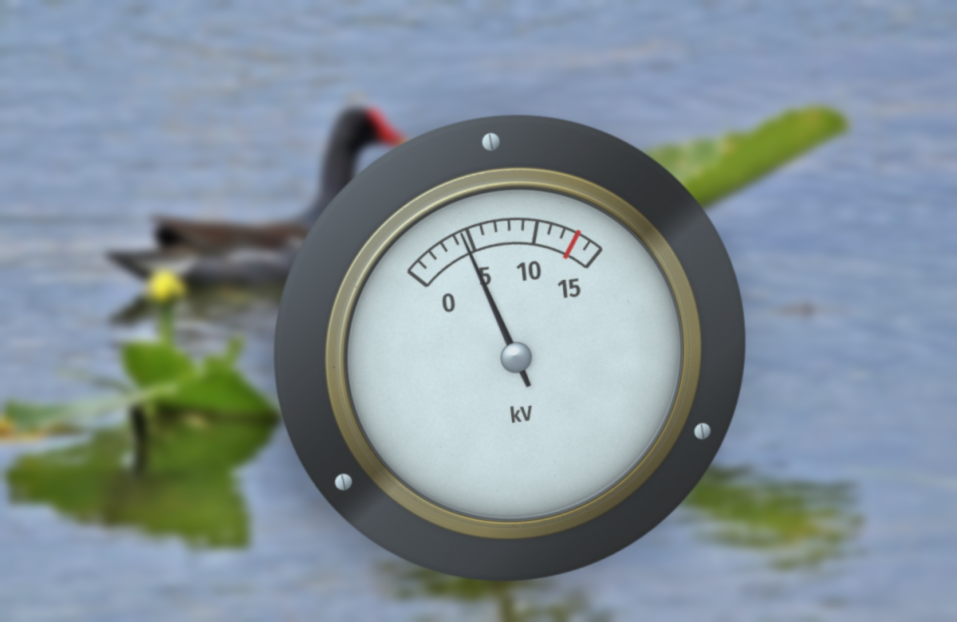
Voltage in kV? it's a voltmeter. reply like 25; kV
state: 4.5; kV
